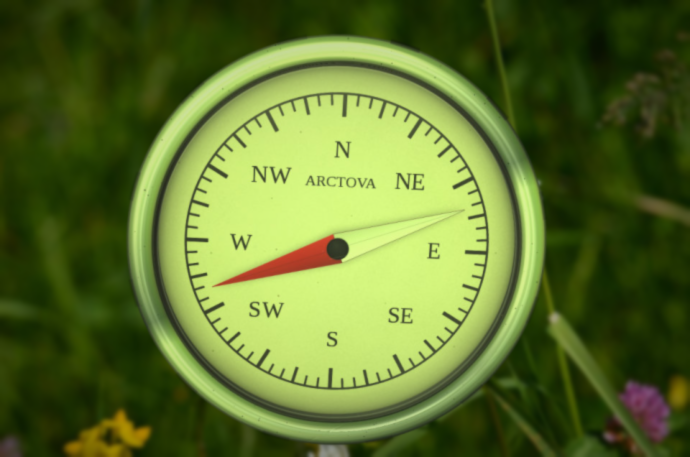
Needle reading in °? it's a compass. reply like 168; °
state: 250; °
